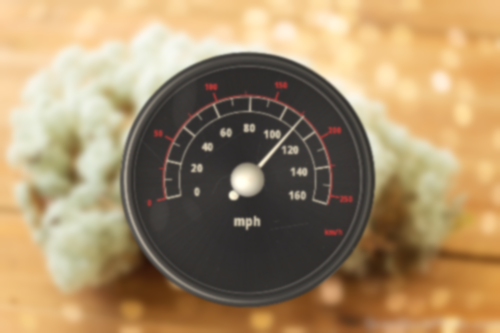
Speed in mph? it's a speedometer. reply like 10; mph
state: 110; mph
